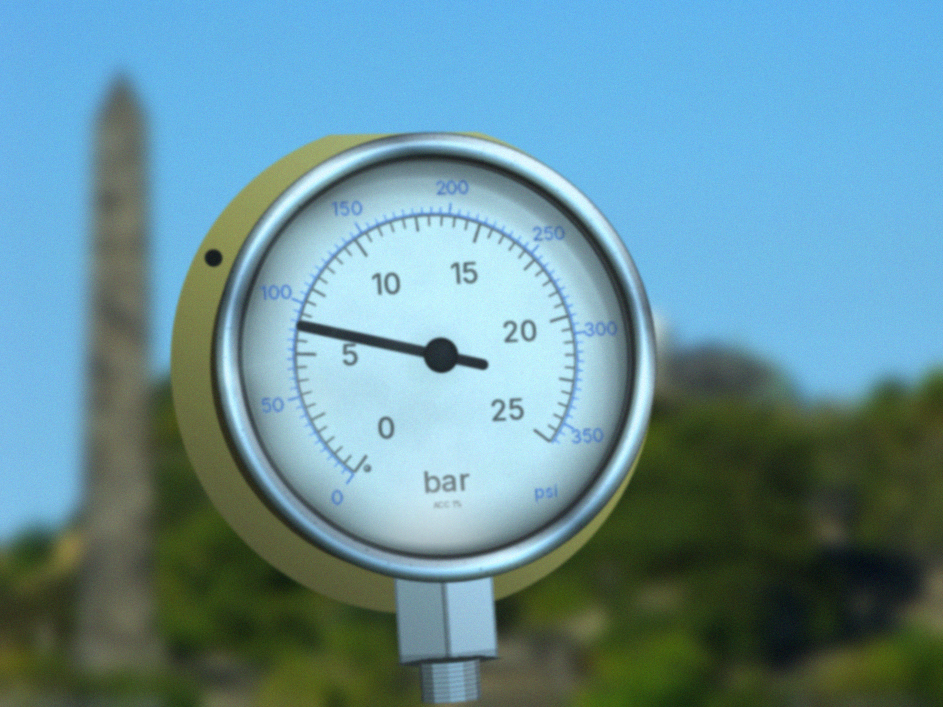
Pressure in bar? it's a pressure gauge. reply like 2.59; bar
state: 6; bar
